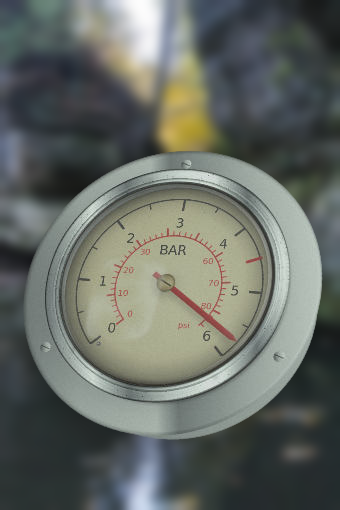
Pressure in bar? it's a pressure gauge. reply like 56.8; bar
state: 5.75; bar
